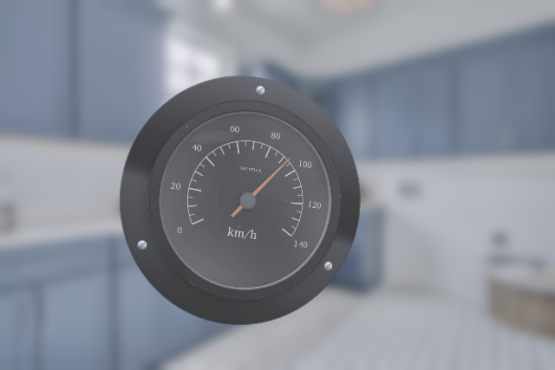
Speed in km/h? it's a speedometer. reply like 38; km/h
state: 92.5; km/h
